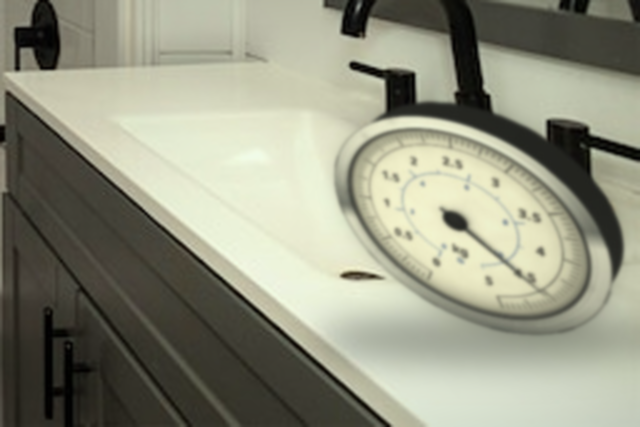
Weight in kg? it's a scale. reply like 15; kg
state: 4.5; kg
